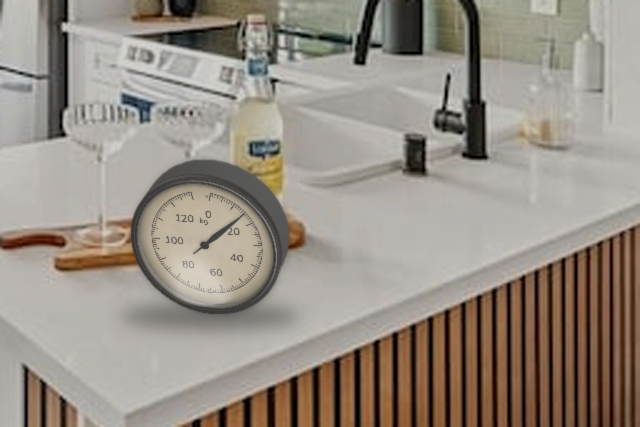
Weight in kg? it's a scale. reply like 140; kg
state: 15; kg
